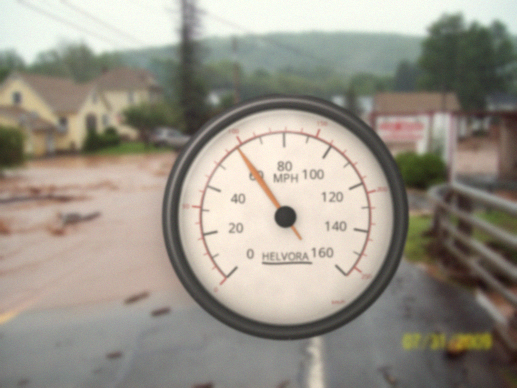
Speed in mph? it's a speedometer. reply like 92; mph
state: 60; mph
